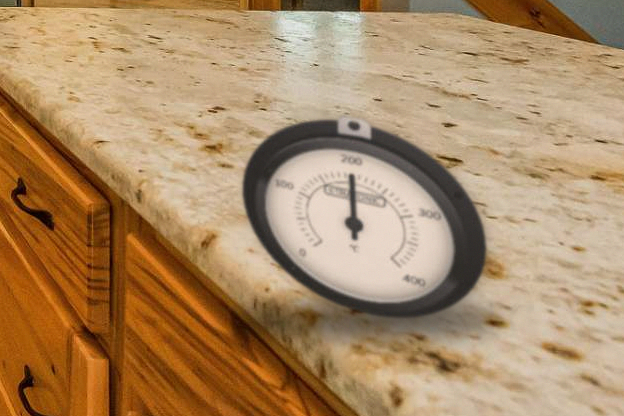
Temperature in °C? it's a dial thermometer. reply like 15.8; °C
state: 200; °C
